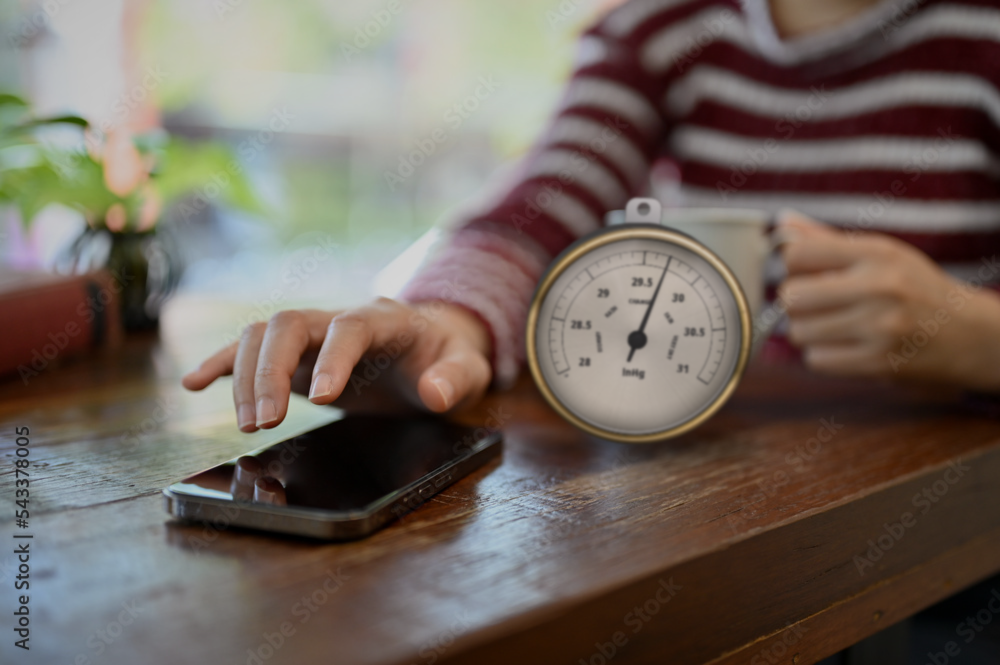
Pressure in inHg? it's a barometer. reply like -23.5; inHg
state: 29.7; inHg
